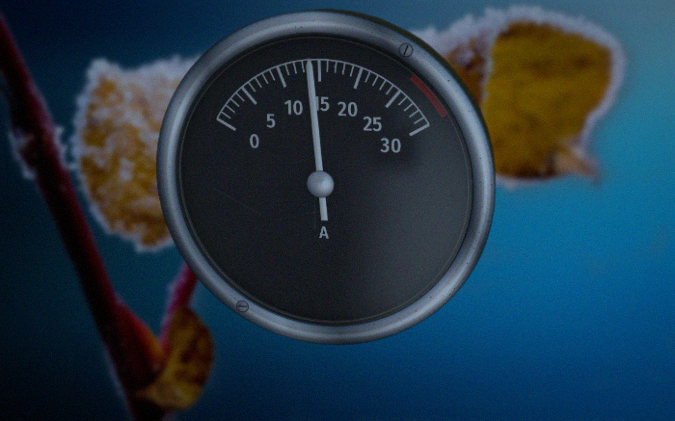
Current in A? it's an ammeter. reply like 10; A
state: 14; A
